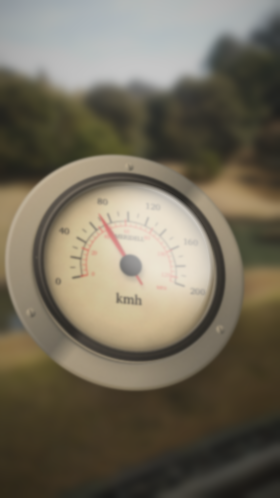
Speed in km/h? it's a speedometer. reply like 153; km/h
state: 70; km/h
